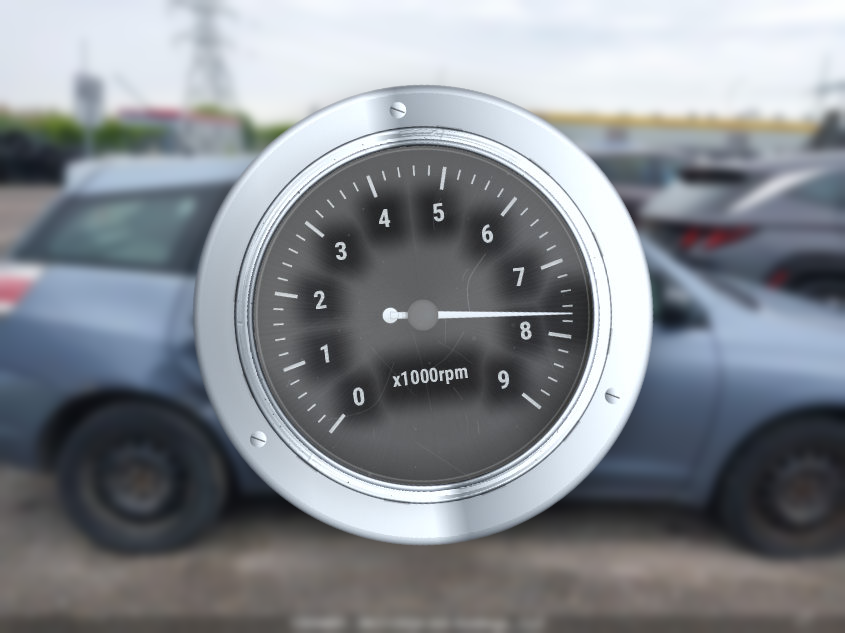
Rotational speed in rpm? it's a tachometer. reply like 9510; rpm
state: 7700; rpm
